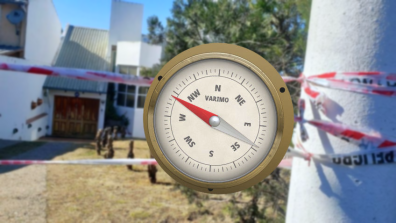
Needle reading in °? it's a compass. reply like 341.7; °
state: 295; °
